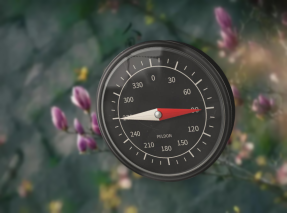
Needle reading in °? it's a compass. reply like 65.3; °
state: 90; °
